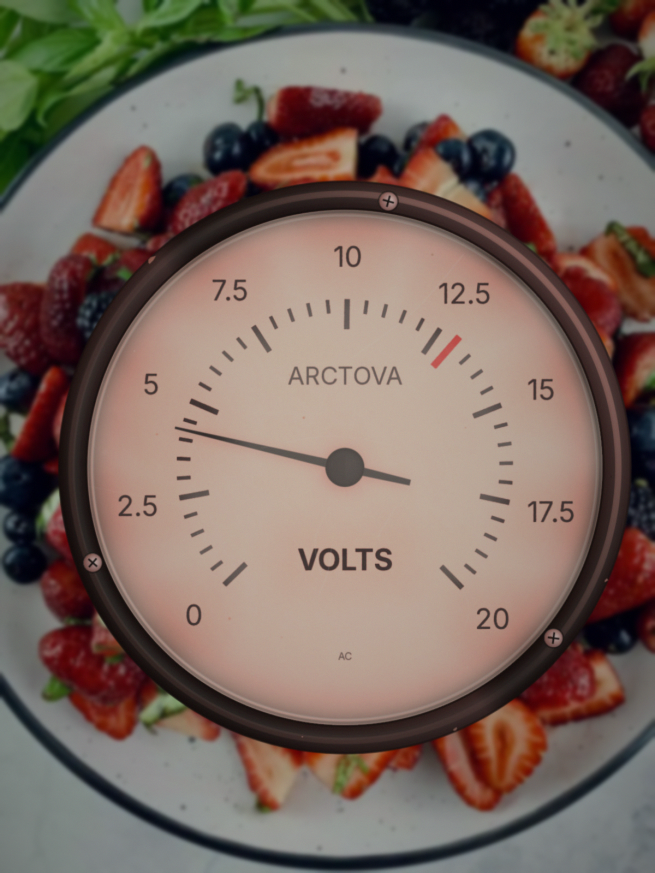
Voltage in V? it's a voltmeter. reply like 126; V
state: 4.25; V
